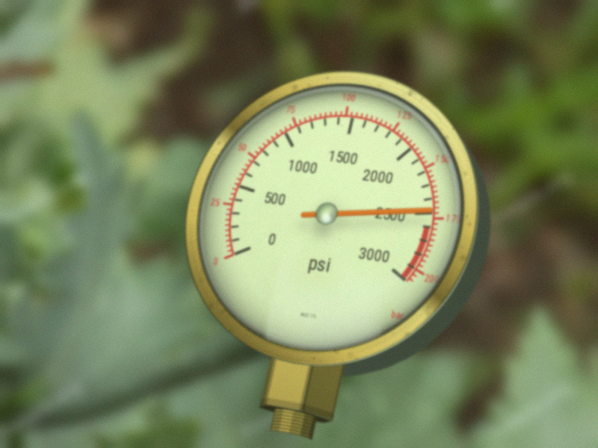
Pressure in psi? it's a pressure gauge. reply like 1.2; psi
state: 2500; psi
